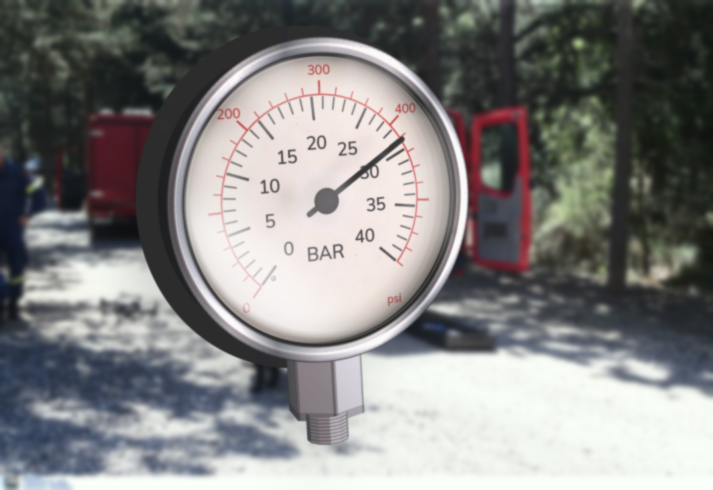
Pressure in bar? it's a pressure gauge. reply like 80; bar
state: 29; bar
